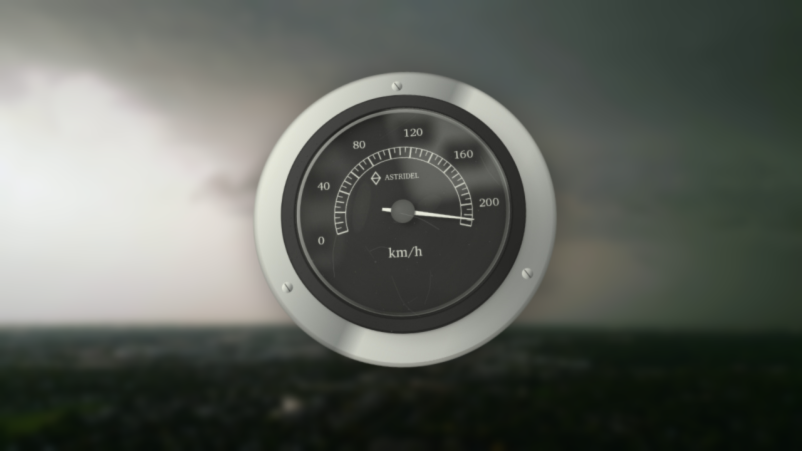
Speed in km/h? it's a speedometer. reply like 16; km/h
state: 215; km/h
